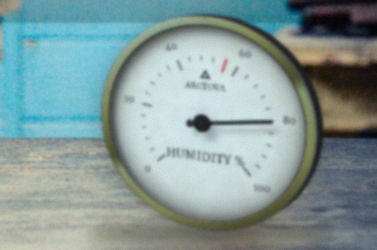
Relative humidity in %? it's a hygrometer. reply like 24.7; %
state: 80; %
